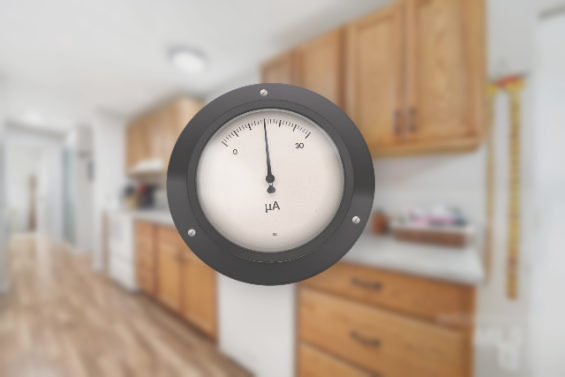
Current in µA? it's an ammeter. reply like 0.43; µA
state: 15; µA
